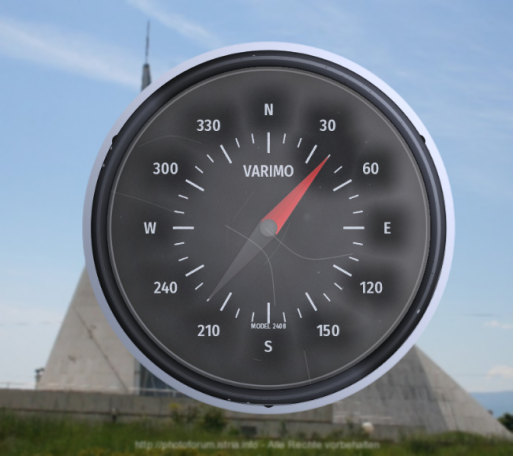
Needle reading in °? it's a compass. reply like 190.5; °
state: 40; °
